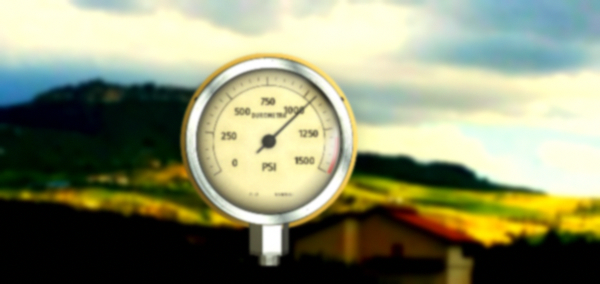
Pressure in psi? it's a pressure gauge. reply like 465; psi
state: 1050; psi
